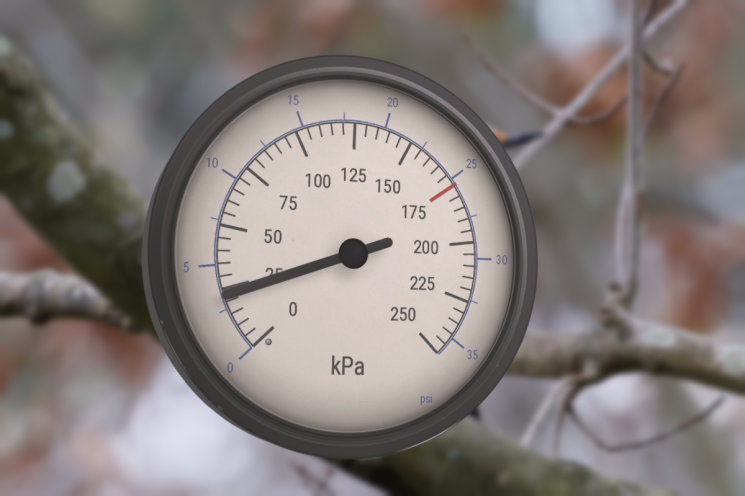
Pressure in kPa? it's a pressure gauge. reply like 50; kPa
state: 22.5; kPa
